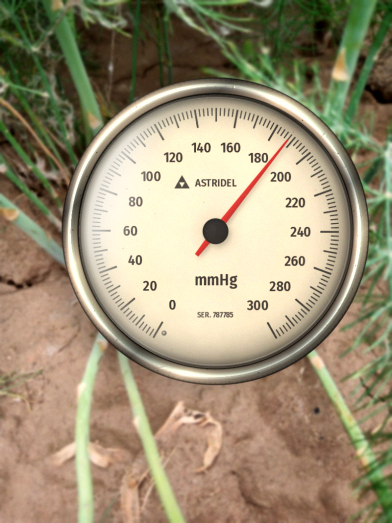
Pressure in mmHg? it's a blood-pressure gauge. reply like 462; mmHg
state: 188; mmHg
